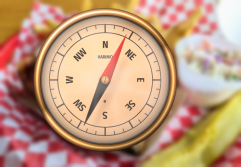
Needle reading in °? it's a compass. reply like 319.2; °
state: 25; °
